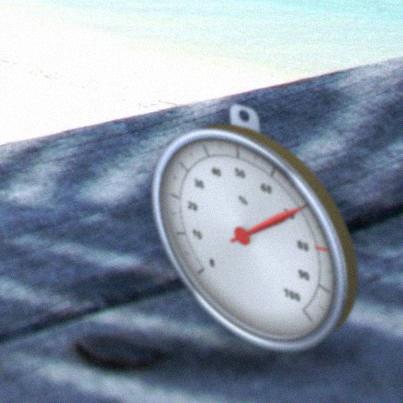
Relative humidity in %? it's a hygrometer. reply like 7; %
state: 70; %
